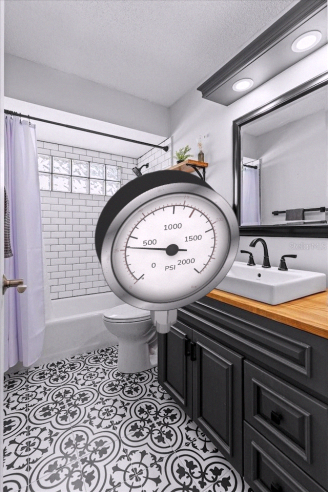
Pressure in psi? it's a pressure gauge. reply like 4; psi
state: 400; psi
